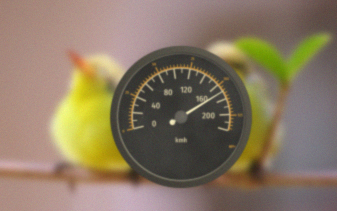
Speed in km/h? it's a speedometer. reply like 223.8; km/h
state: 170; km/h
